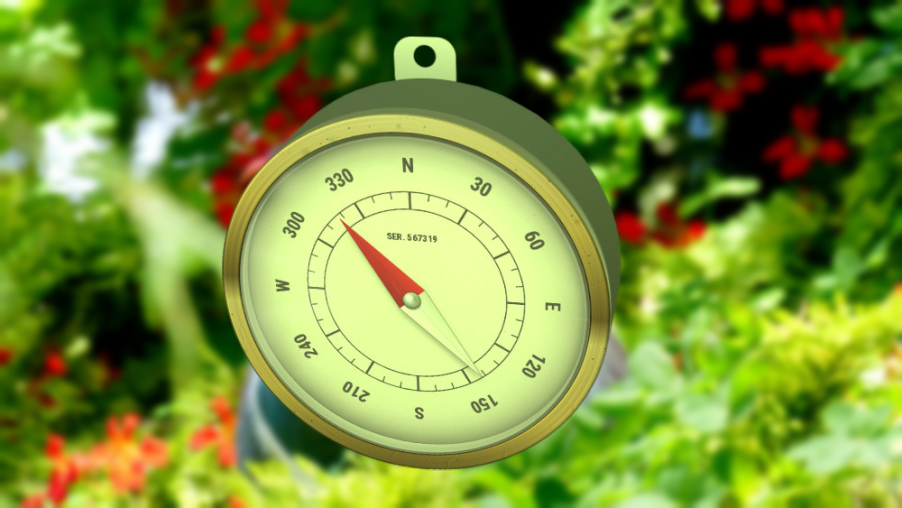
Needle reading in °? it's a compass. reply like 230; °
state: 320; °
